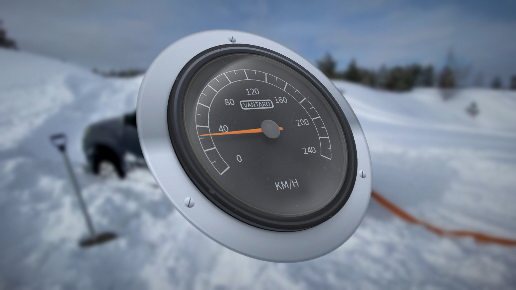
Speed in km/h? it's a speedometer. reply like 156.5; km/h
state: 30; km/h
